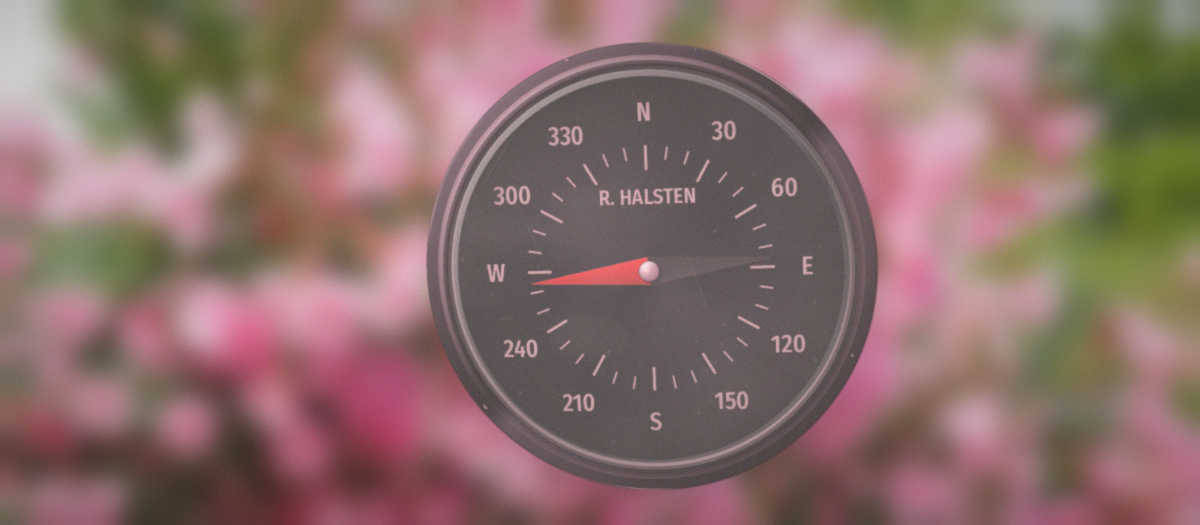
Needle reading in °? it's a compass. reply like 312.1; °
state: 265; °
